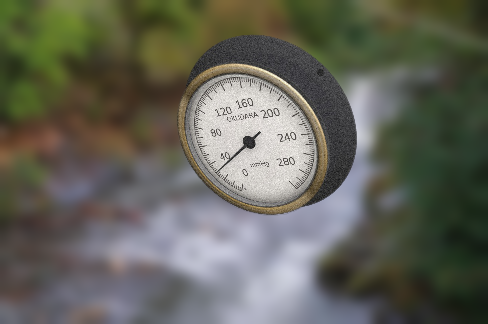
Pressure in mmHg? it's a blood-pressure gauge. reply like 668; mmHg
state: 30; mmHg
